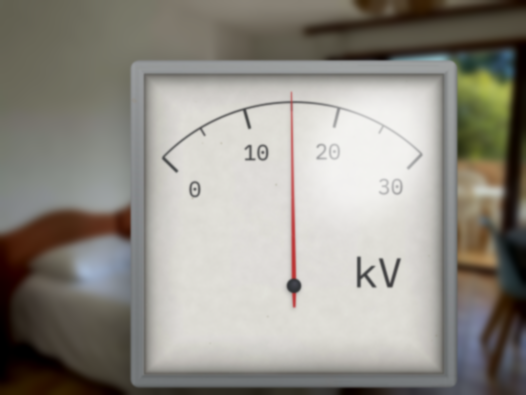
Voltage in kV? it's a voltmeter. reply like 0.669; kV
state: 15; kV
